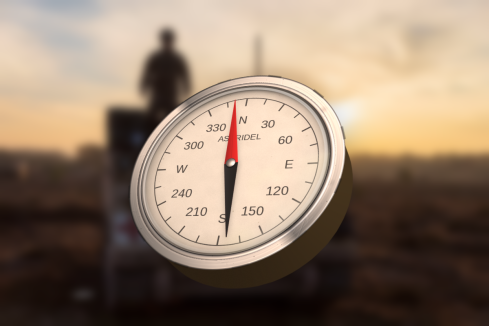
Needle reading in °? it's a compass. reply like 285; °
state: 352.5; °
